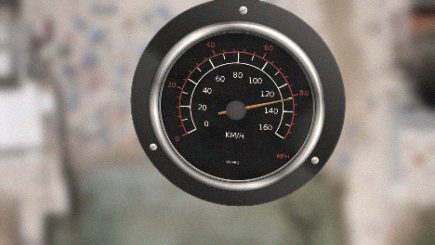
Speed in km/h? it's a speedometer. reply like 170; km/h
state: 130; km/h
